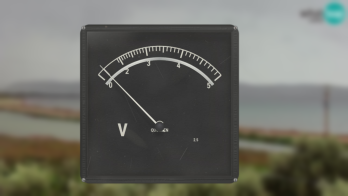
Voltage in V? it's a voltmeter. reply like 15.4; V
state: 1; V
